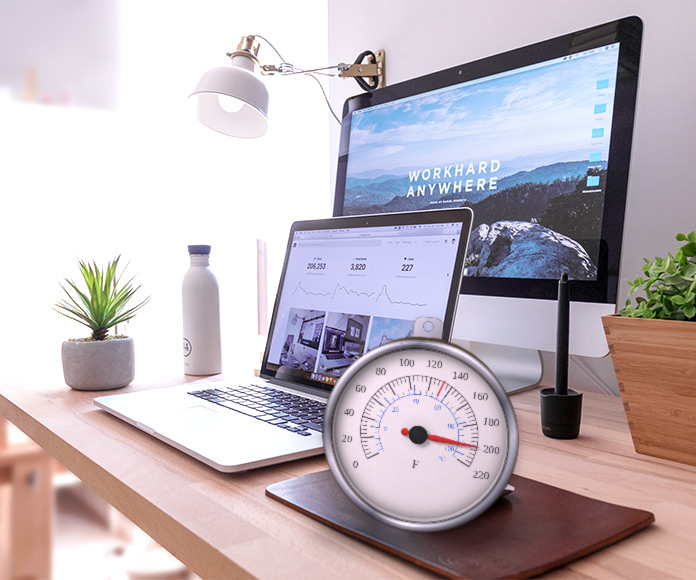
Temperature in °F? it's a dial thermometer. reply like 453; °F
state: 200; °F
